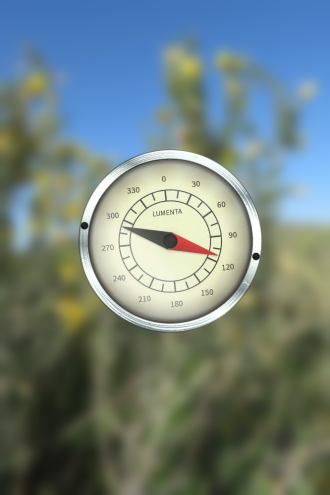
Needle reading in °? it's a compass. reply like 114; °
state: 112.5; °
